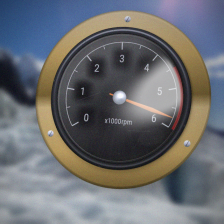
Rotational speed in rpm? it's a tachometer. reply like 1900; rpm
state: 5750; rpm
